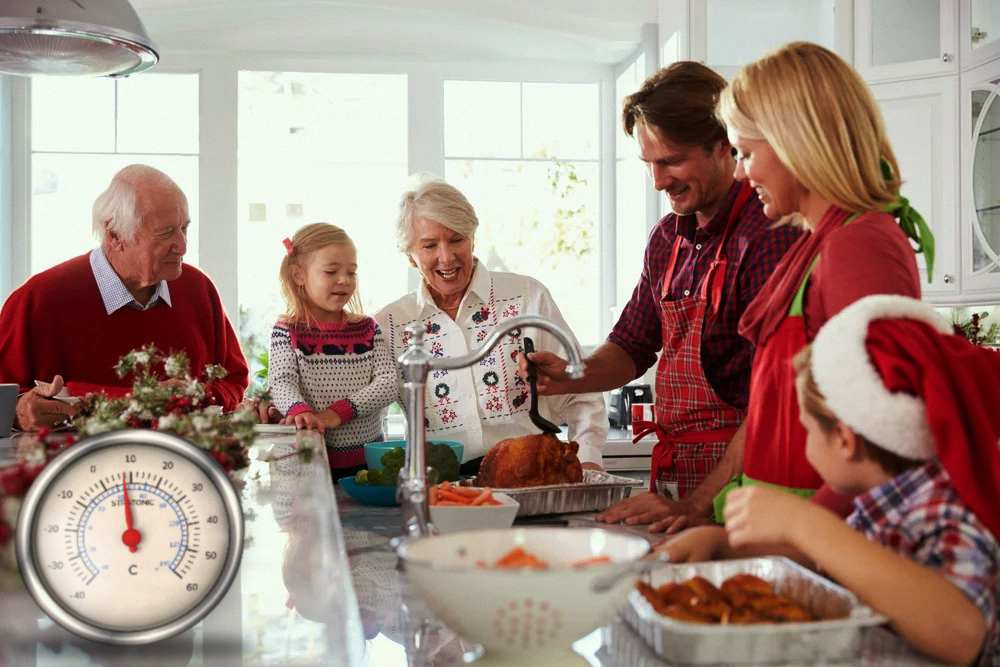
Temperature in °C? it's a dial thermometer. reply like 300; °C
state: 8; °C
